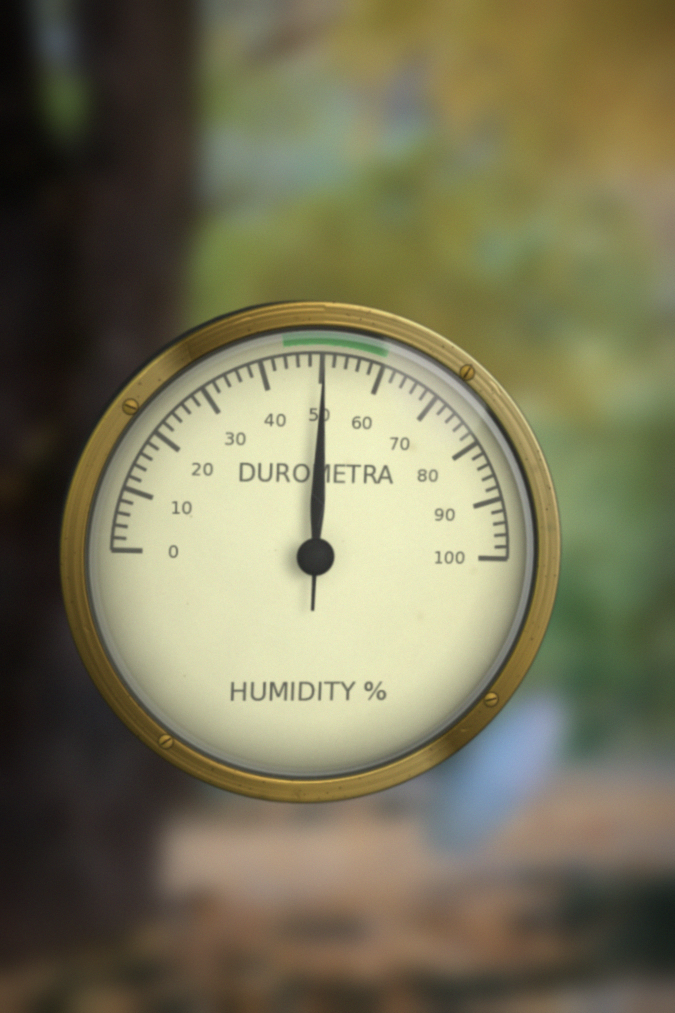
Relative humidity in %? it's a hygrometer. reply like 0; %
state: 50; %
